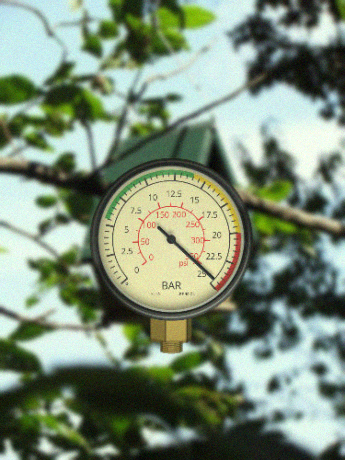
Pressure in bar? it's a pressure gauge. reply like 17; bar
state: 24.5; bar
